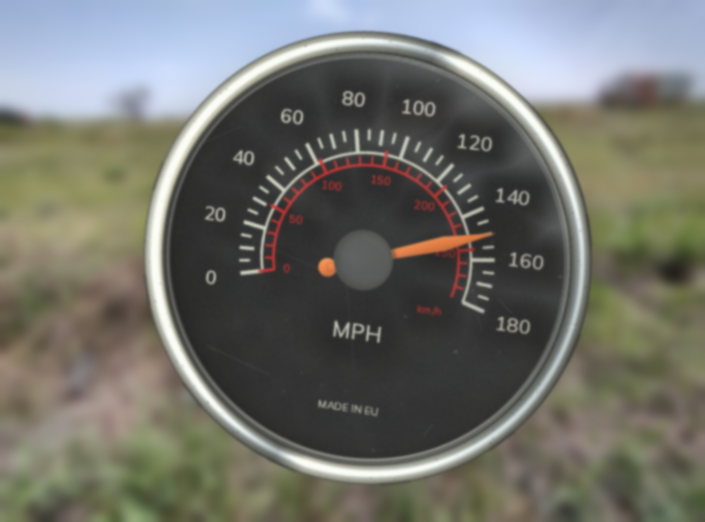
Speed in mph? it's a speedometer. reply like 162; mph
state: 150; mph
